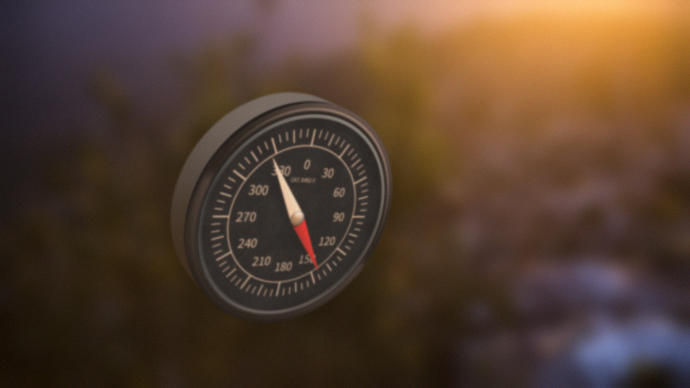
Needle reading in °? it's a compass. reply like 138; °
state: 145; °
